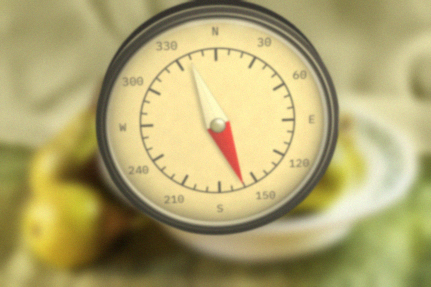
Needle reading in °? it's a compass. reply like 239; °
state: 160; °
